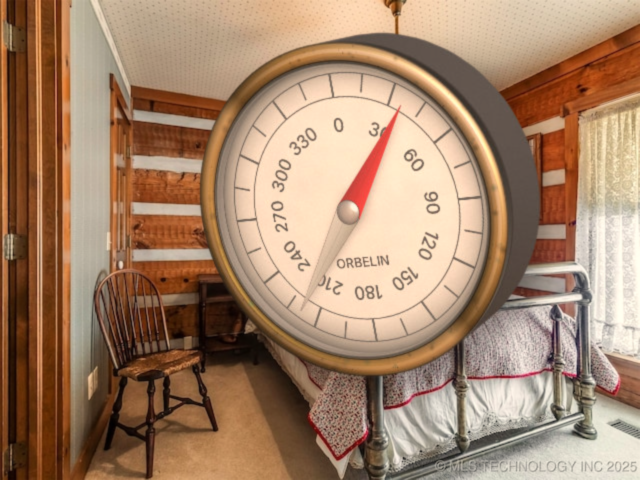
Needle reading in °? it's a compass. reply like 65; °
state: 37.5; °
